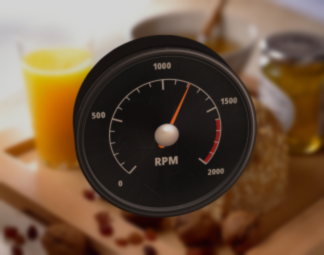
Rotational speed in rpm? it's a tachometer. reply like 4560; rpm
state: 1200; rpm
